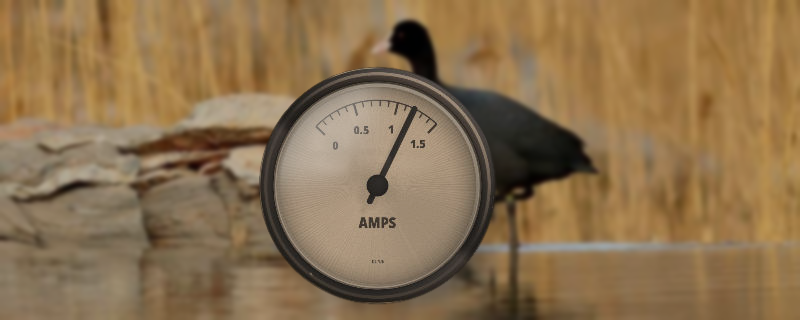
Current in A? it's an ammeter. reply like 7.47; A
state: 1.2; A
